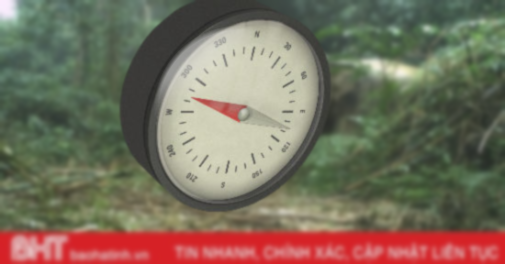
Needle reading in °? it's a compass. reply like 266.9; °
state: 285; °
